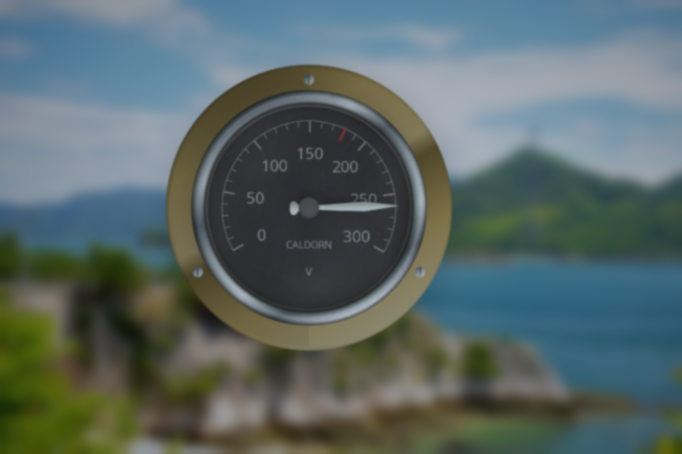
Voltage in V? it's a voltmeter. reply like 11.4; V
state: 260; V
